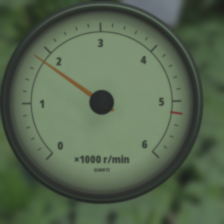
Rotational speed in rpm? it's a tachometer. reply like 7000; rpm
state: 1800; rpm
